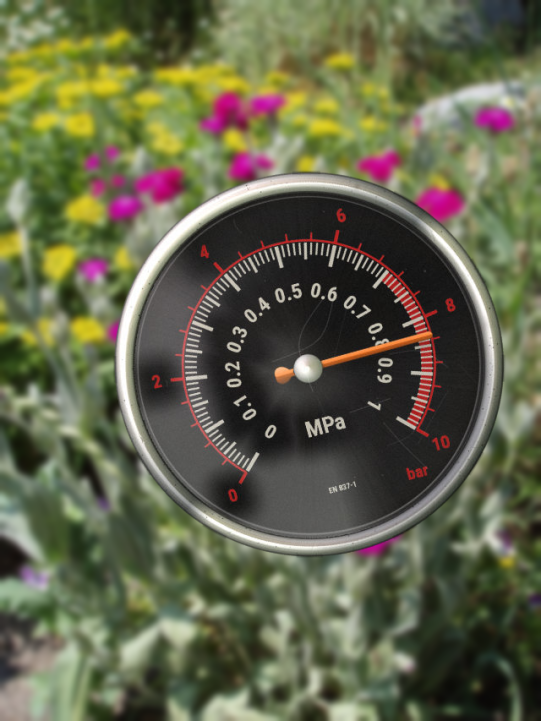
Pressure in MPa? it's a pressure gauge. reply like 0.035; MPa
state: 0.83; MPa
